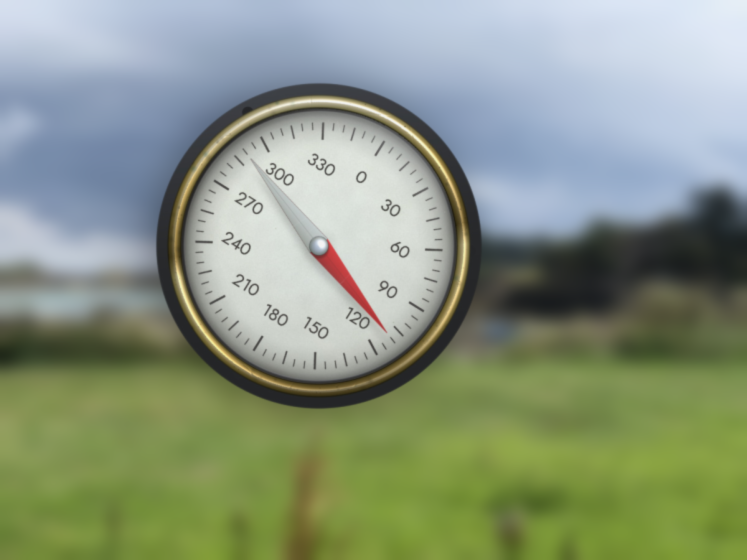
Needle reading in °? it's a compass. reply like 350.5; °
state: 110; °
